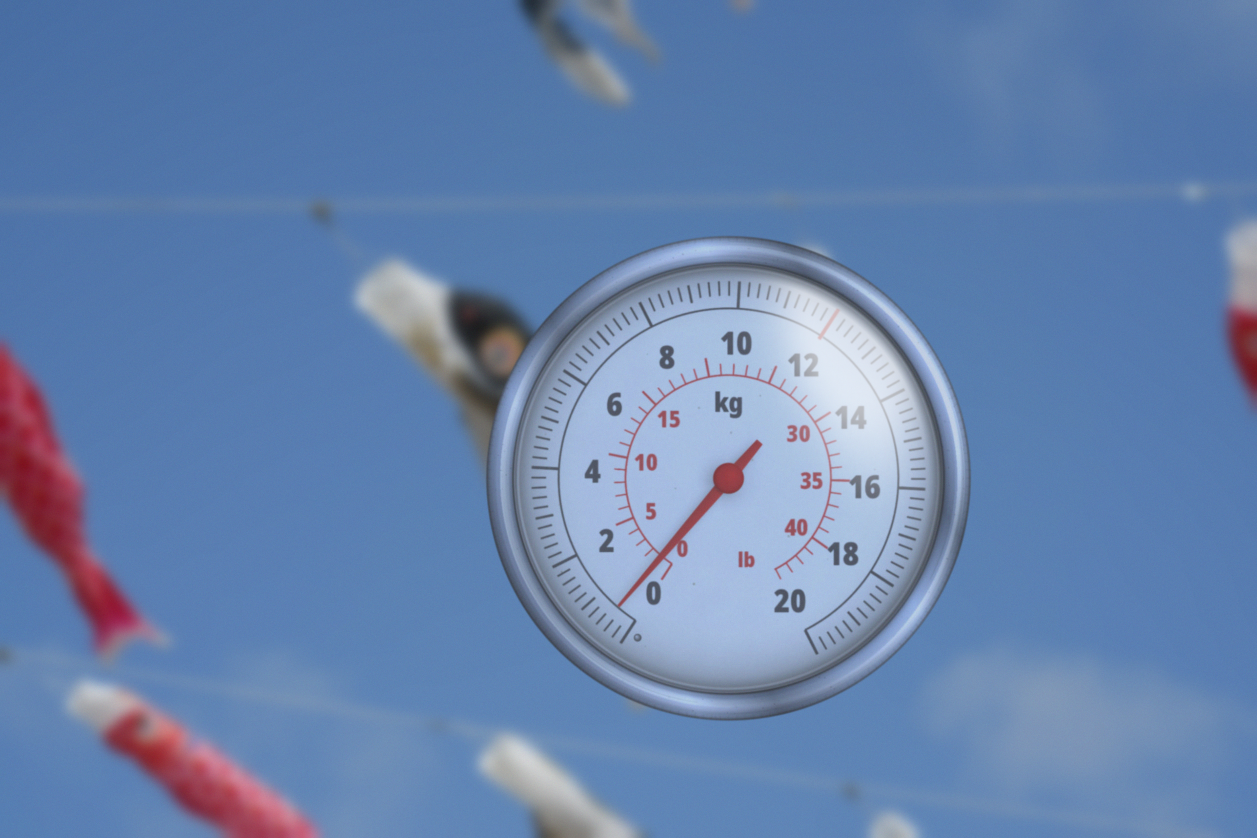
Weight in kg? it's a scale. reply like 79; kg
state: 0.5; kg
